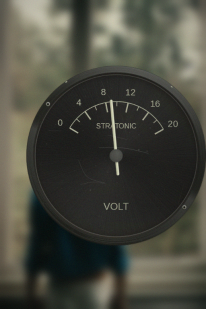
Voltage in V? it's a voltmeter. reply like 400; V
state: 9; V
